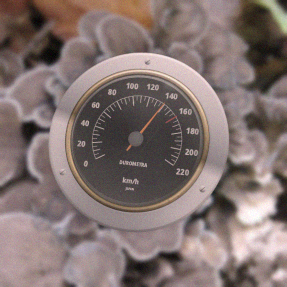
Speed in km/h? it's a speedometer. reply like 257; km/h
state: 140; km/h
